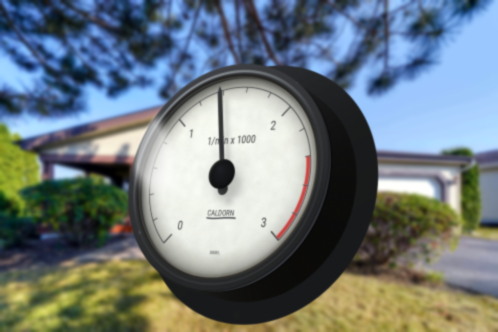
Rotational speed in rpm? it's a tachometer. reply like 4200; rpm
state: 1400; rpm
